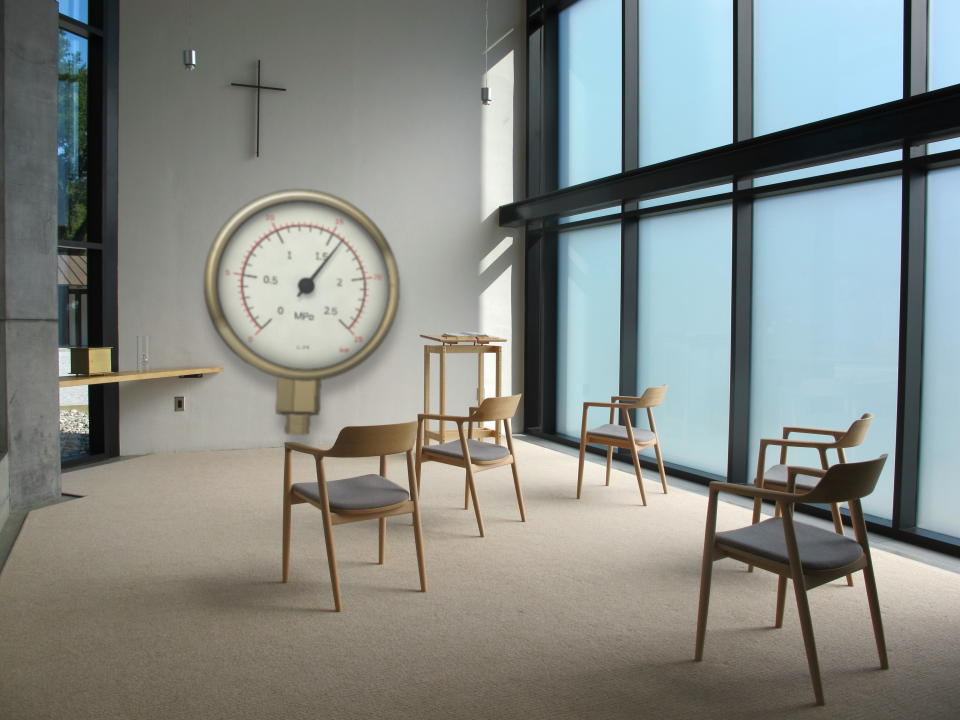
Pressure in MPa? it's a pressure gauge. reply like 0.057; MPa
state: 1.6; MPa
